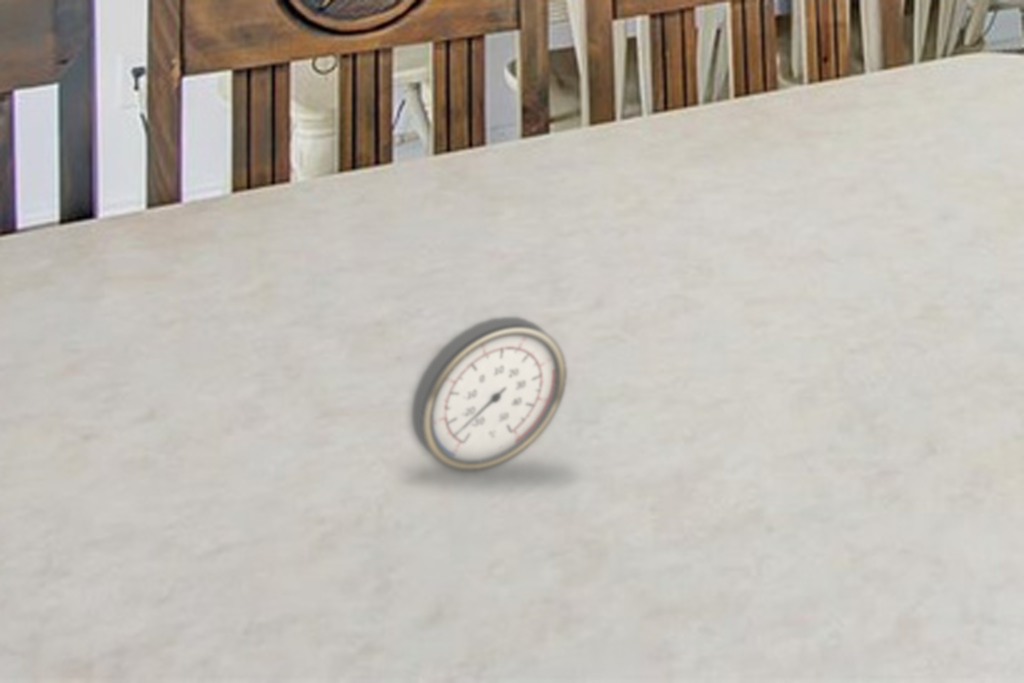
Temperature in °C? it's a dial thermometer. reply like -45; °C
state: -25; °C
